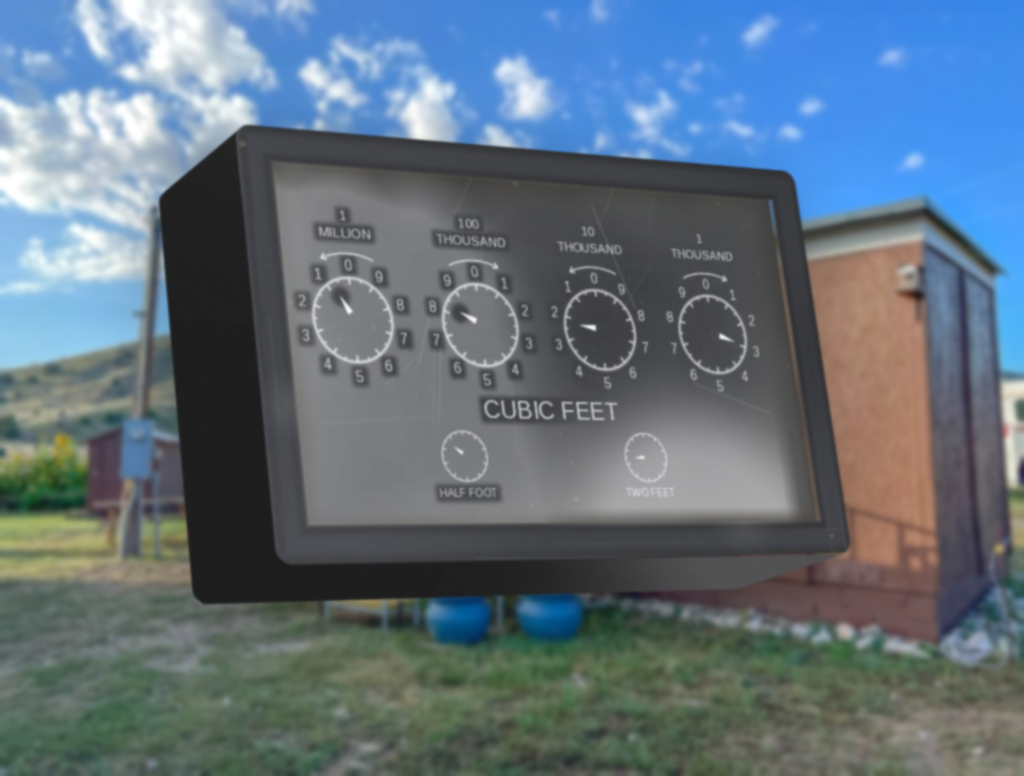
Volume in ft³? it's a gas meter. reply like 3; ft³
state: 82300; ft³
